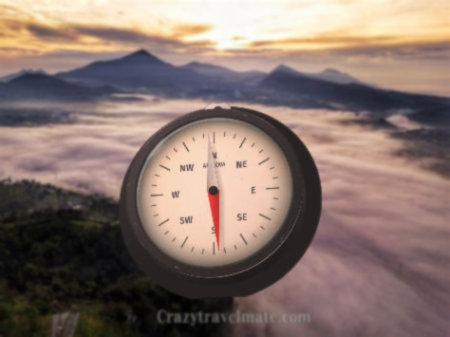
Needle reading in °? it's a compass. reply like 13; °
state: 175; °
